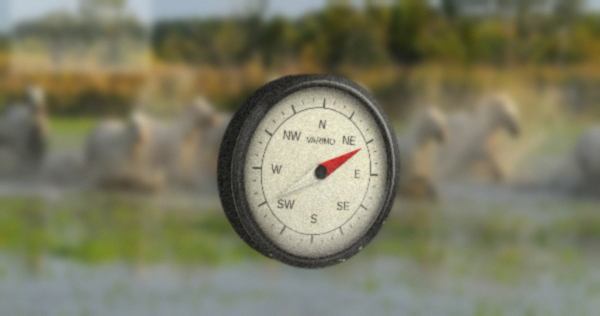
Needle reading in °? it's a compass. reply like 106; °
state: 60; °
